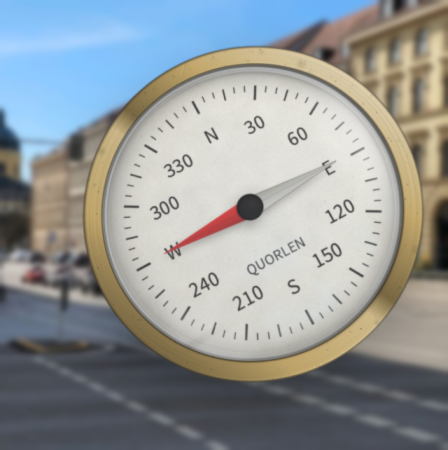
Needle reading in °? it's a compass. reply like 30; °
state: 270; °
